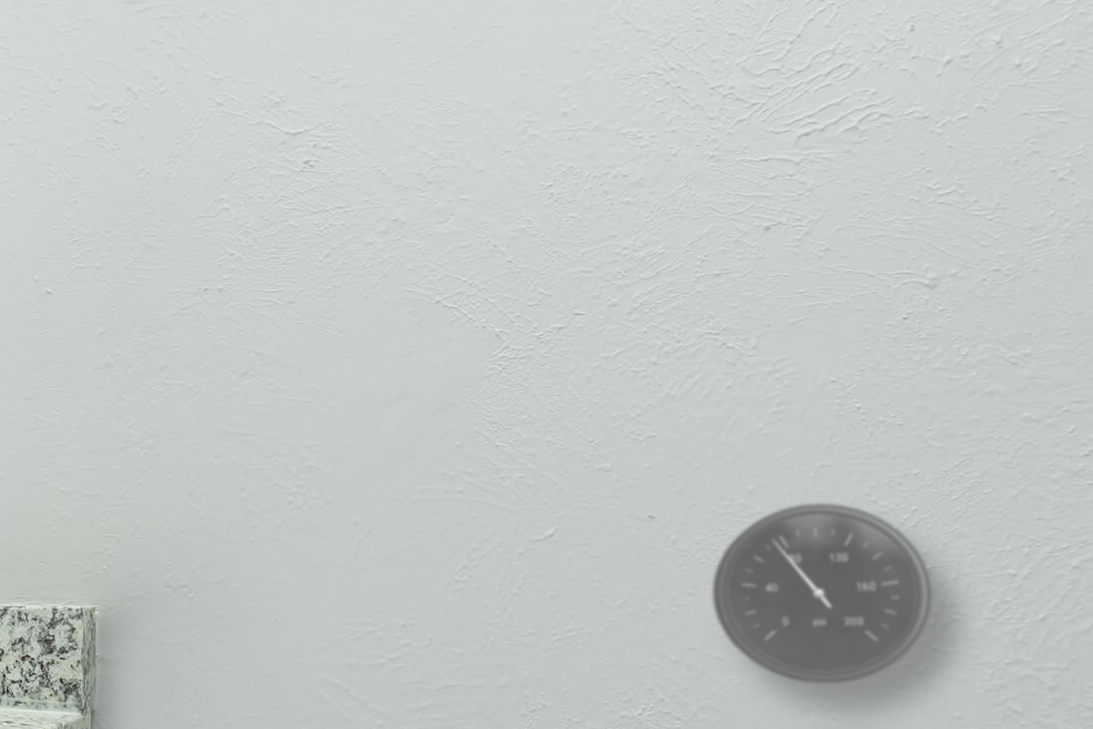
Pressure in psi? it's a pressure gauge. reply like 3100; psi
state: 75; psi
